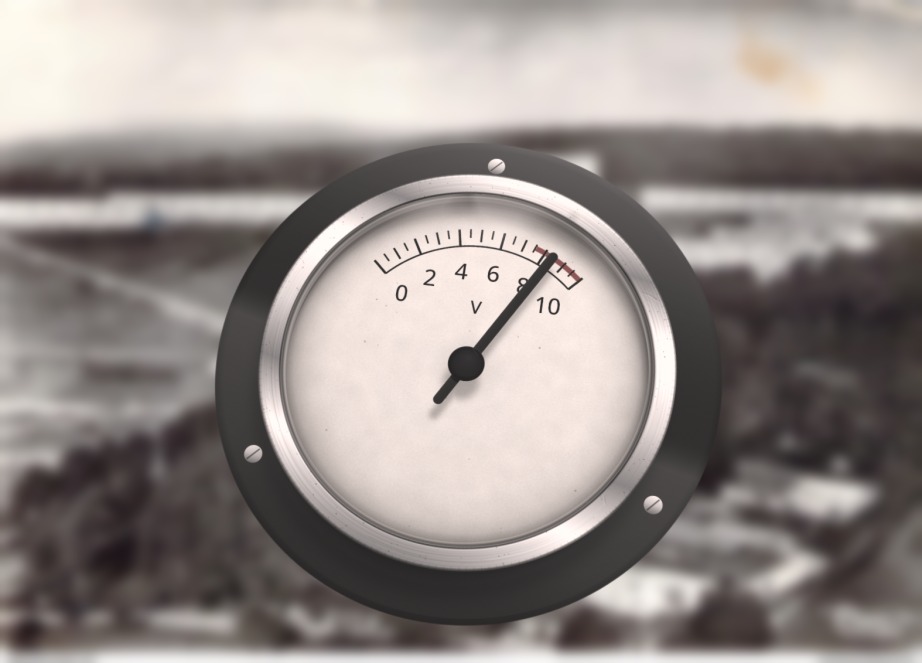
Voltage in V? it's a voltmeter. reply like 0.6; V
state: 8.5; V
